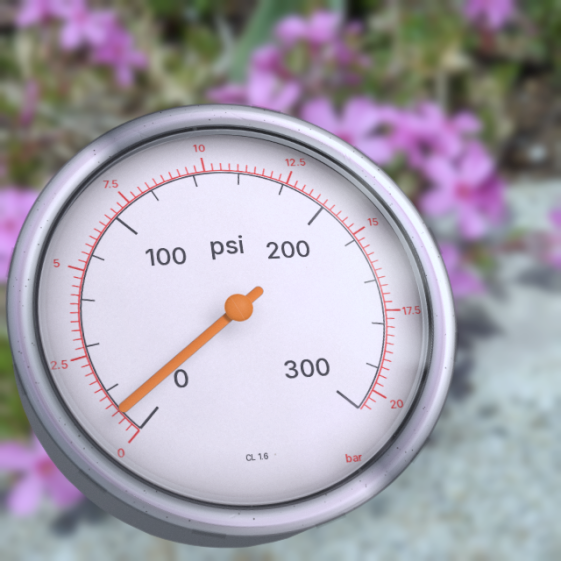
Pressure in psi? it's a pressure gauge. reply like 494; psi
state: 10; psi
